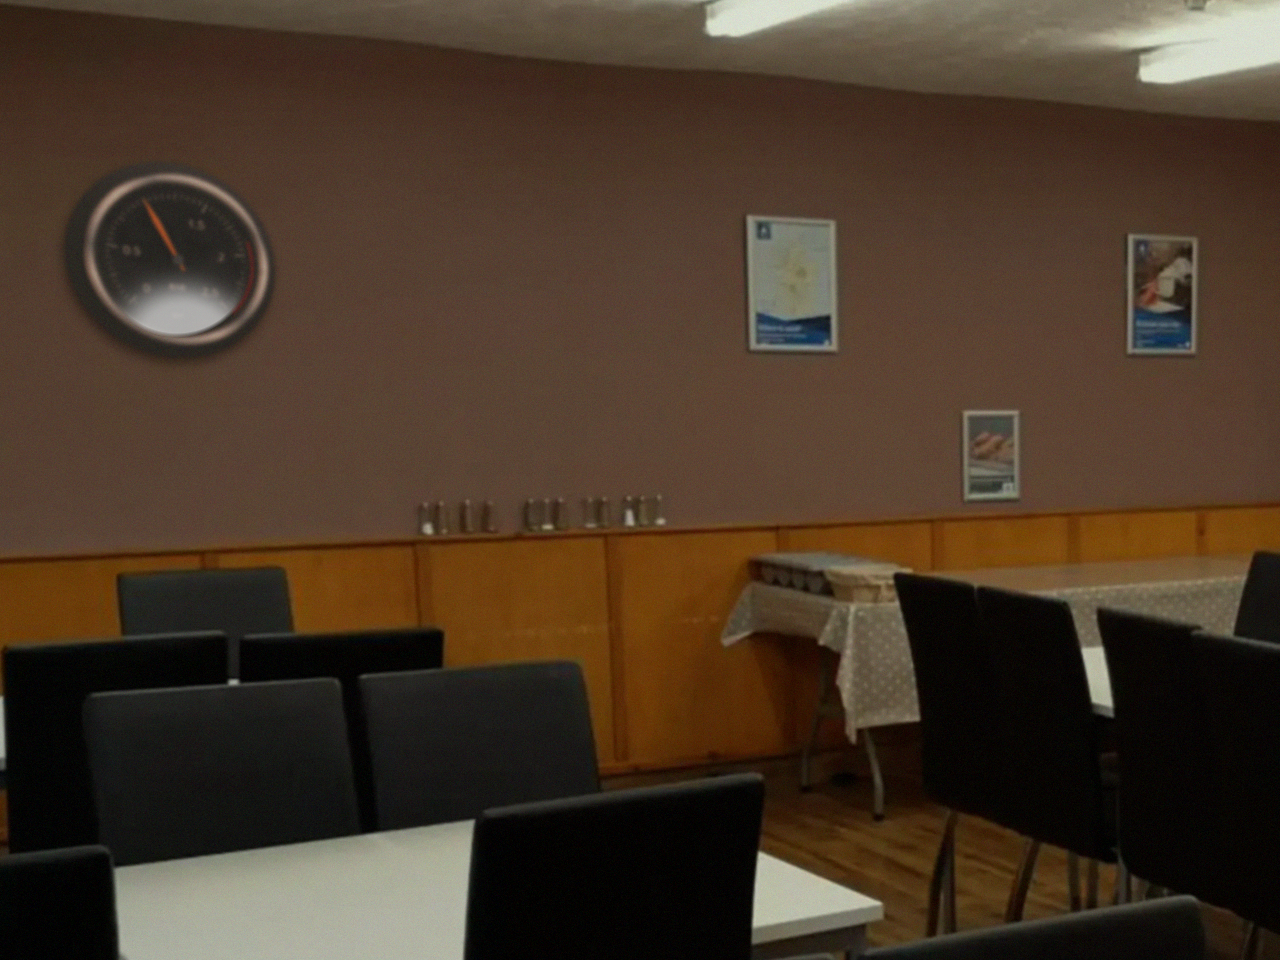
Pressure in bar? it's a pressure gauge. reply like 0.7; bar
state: 1; bar
